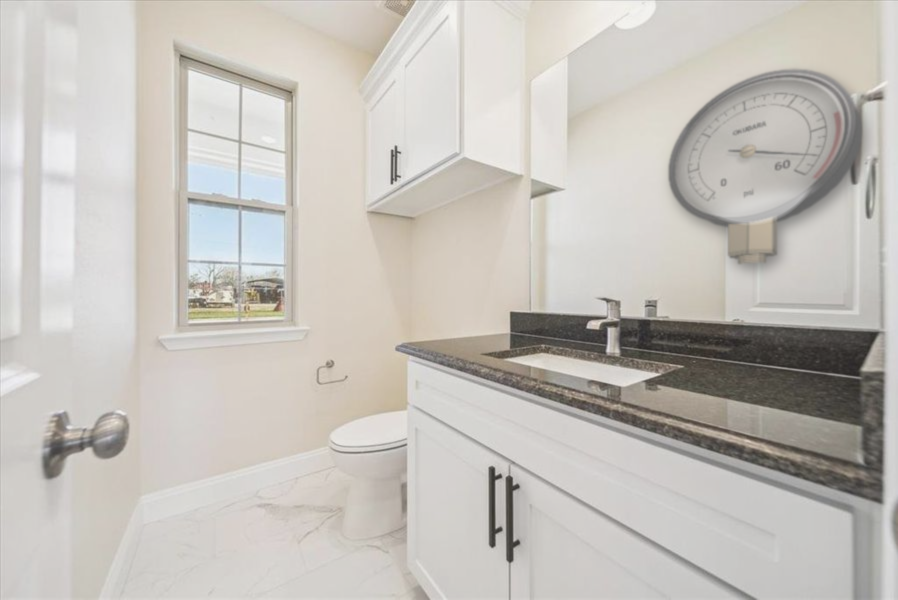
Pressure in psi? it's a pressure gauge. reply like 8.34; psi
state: 56; psi
